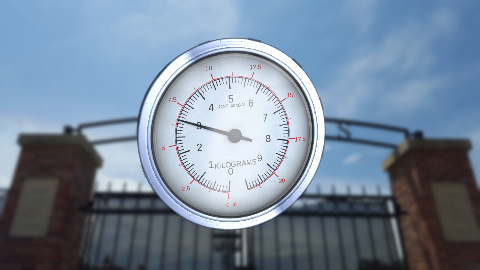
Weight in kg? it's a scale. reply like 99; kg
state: 3; kg
